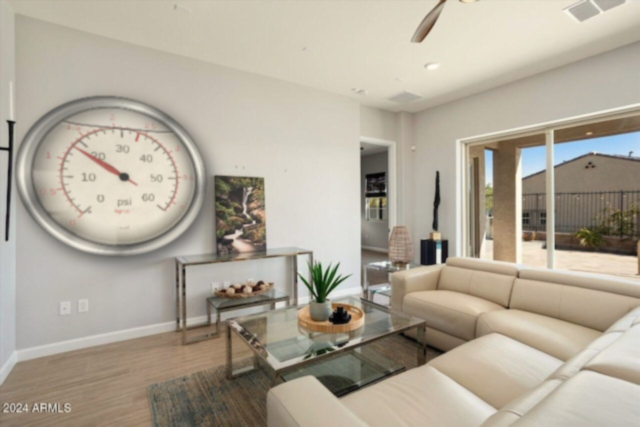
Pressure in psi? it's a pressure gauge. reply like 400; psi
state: 18; psi
